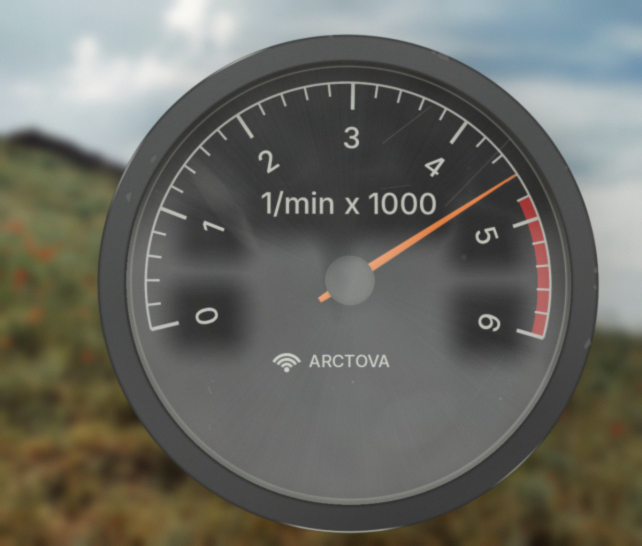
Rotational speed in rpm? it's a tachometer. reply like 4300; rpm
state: 4600; rpm
